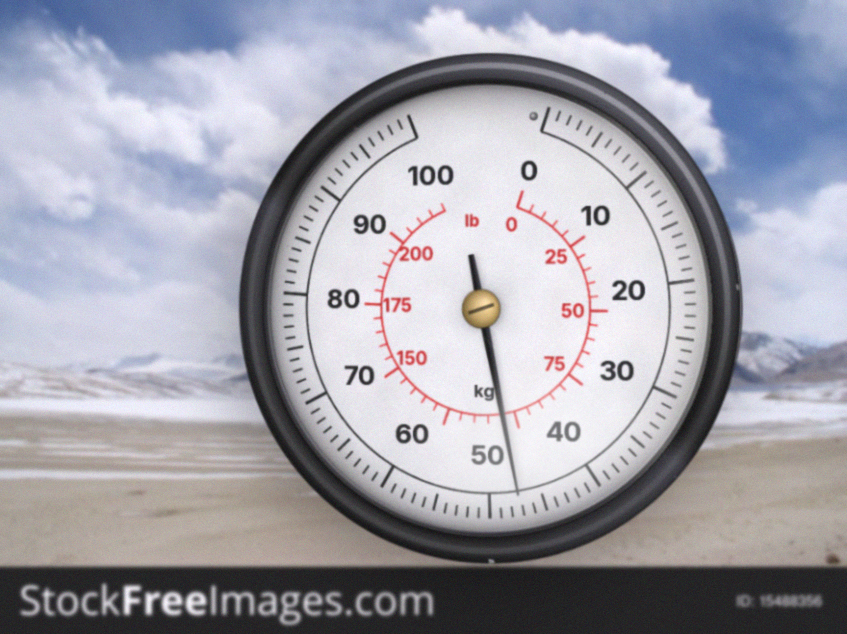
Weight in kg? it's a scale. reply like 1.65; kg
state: 47; kg
